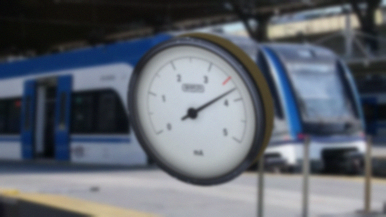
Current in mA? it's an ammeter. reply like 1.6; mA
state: 3.75; mA
